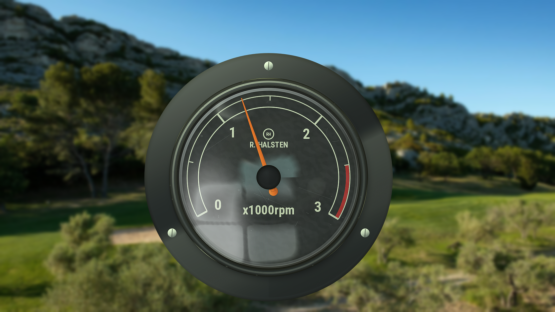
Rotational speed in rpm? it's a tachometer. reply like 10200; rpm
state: 1250; rpm
